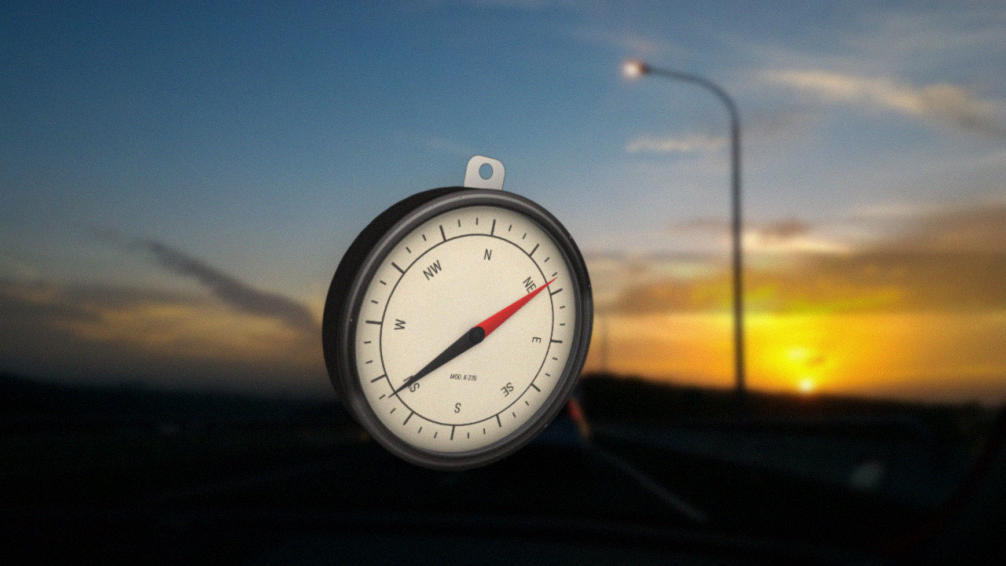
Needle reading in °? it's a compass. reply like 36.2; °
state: 50; °
